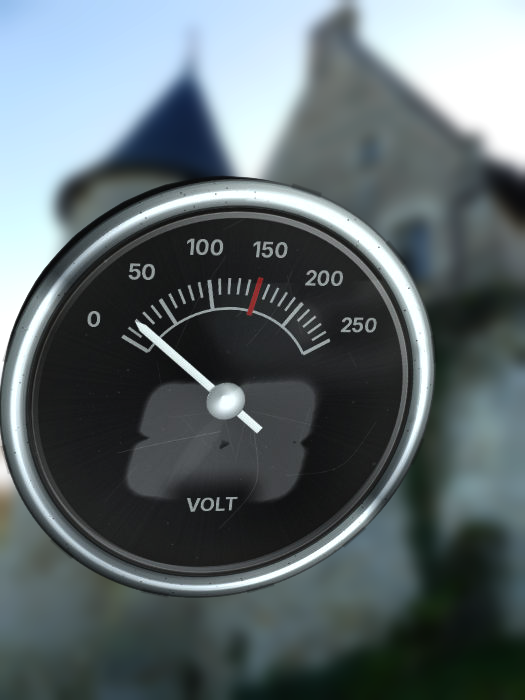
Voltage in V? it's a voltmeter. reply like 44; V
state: 20; V
